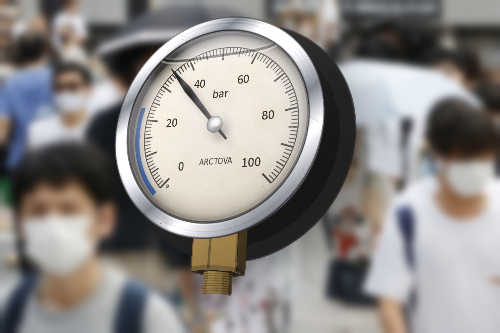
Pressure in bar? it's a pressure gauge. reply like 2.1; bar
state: 35; bar
